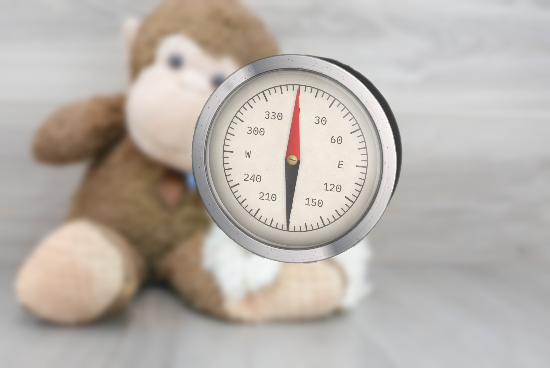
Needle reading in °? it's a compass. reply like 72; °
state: 0; °
